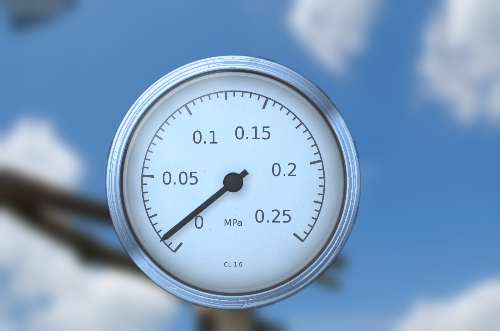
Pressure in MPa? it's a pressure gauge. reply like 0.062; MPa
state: 0.01; MPa
